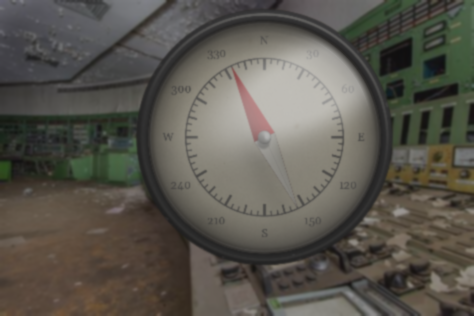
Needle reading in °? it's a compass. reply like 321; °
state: 335; °
